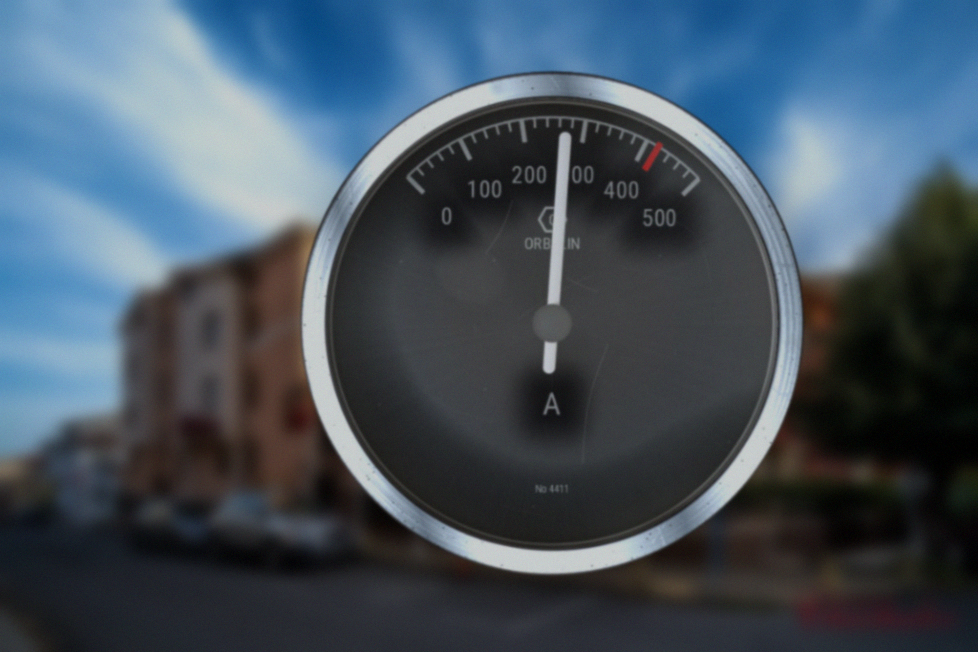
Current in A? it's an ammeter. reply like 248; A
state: 270; A
